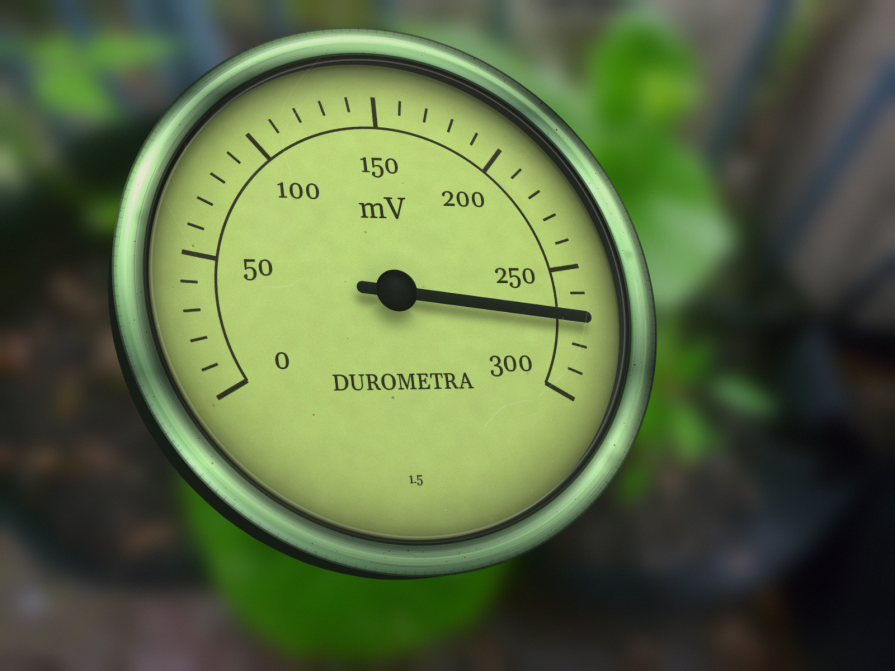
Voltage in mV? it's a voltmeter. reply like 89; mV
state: 270; mV
